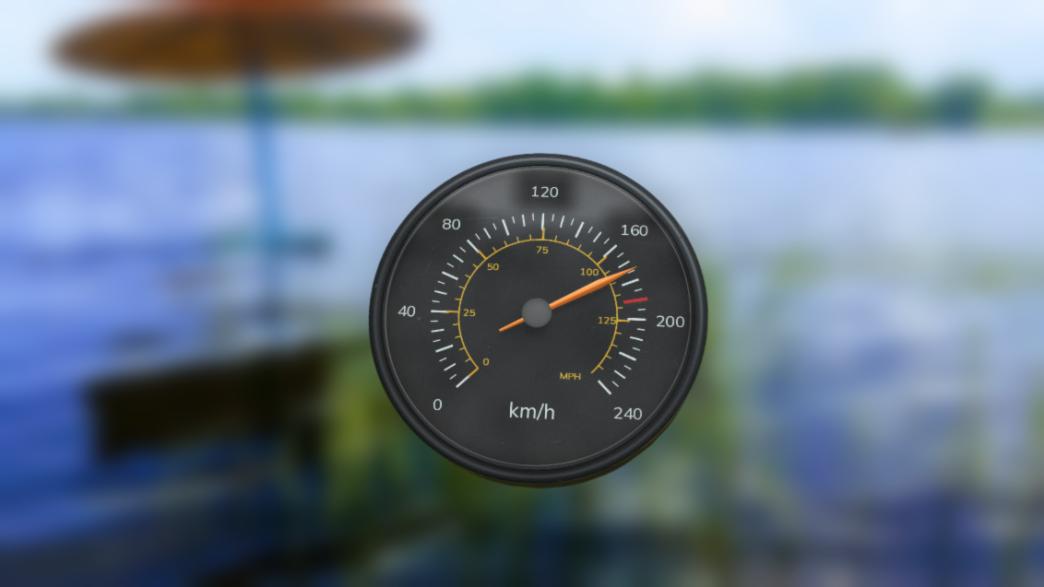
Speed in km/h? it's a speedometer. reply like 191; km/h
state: 175; km/h
